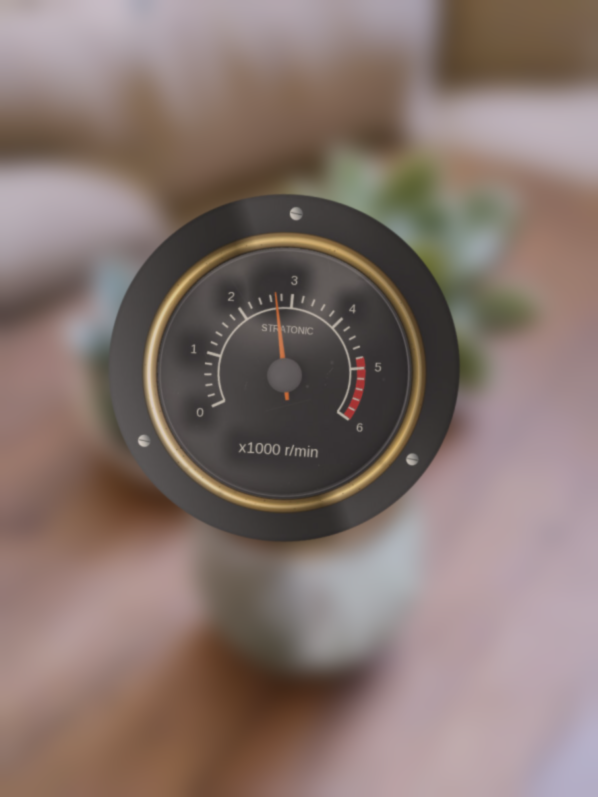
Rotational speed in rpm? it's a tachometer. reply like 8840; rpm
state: 2700; rpm
